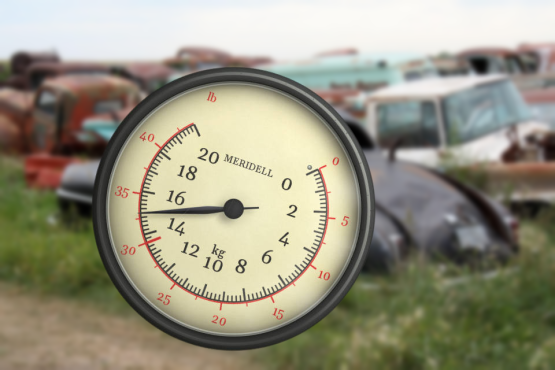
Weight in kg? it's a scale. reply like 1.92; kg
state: 15; kg
